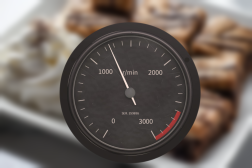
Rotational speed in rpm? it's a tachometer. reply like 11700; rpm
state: 1250; rpm
